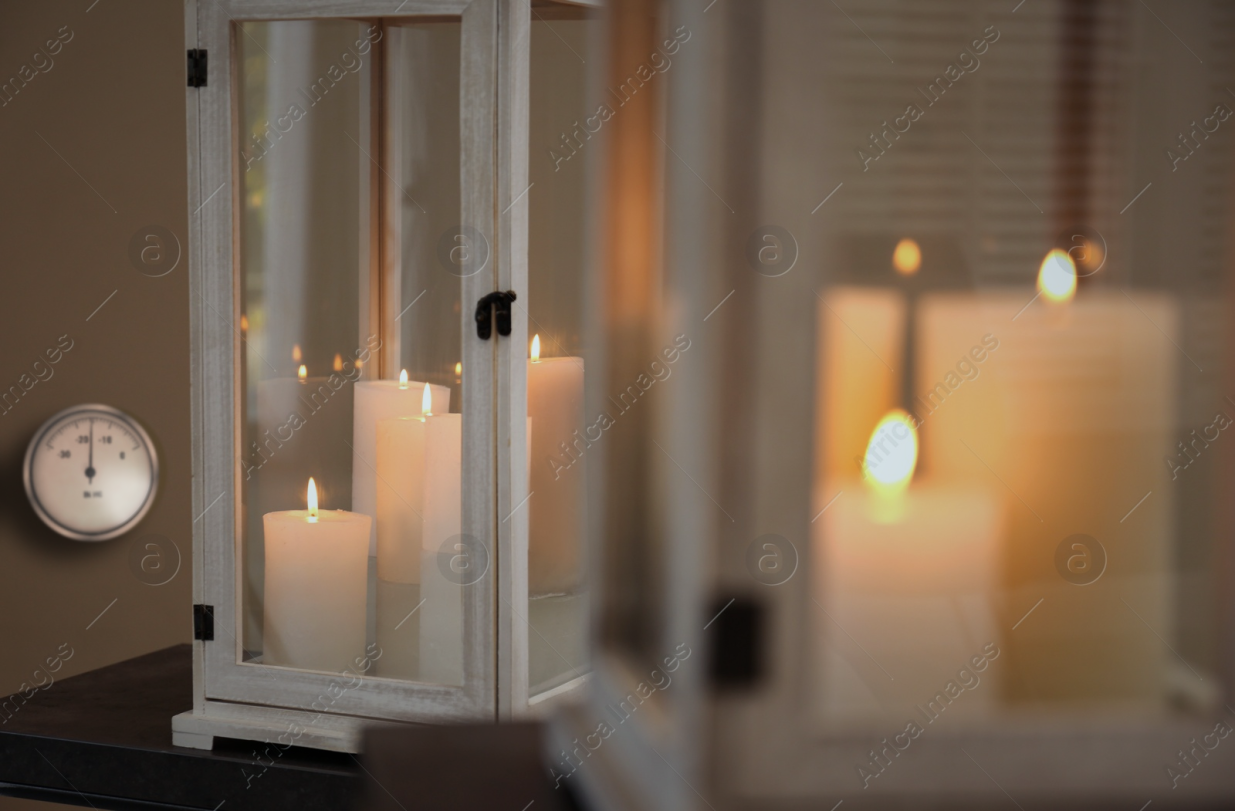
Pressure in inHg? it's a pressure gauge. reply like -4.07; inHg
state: -15; inHg
